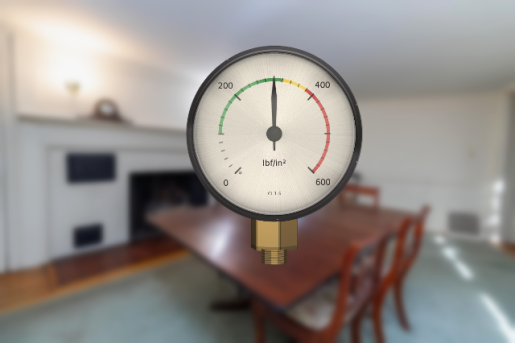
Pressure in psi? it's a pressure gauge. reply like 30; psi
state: 300; psi
